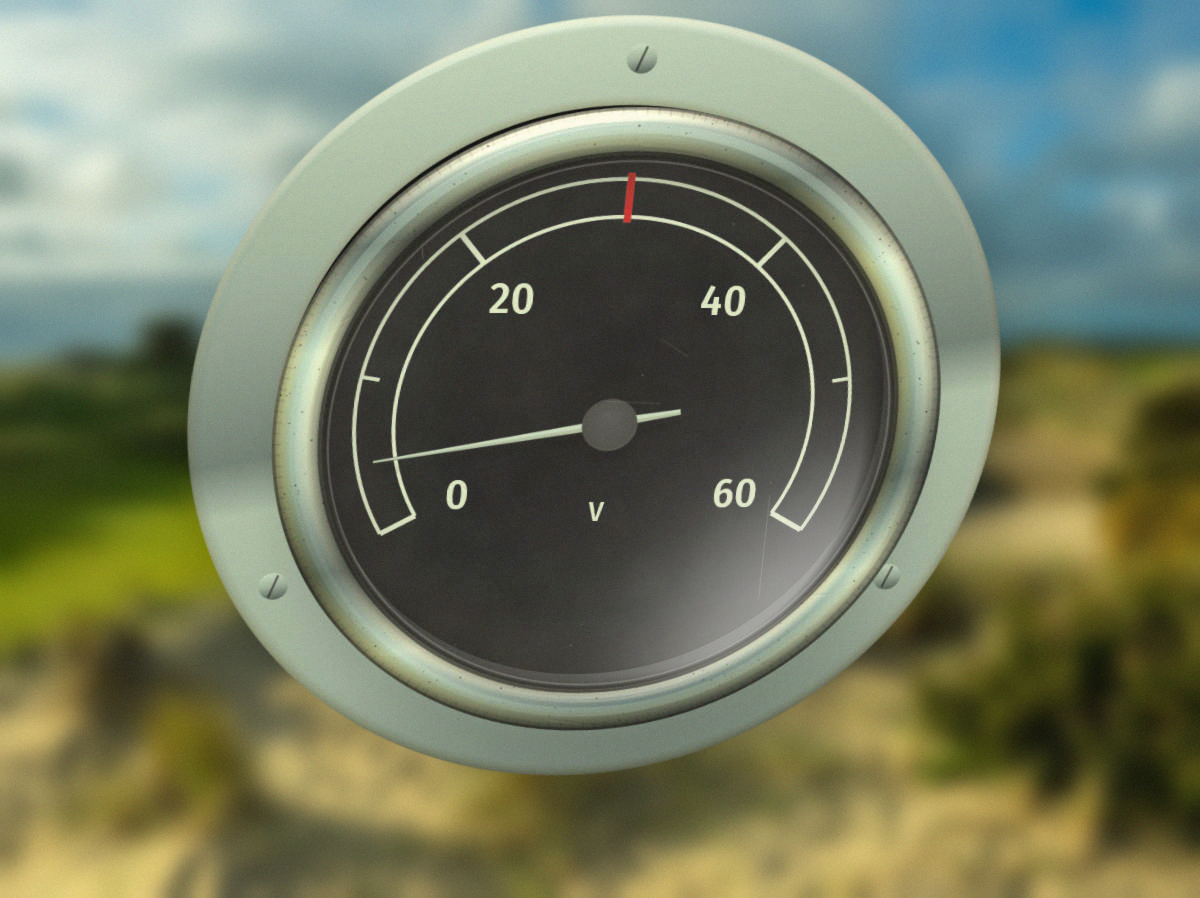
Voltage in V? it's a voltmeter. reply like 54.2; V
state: 5; V
